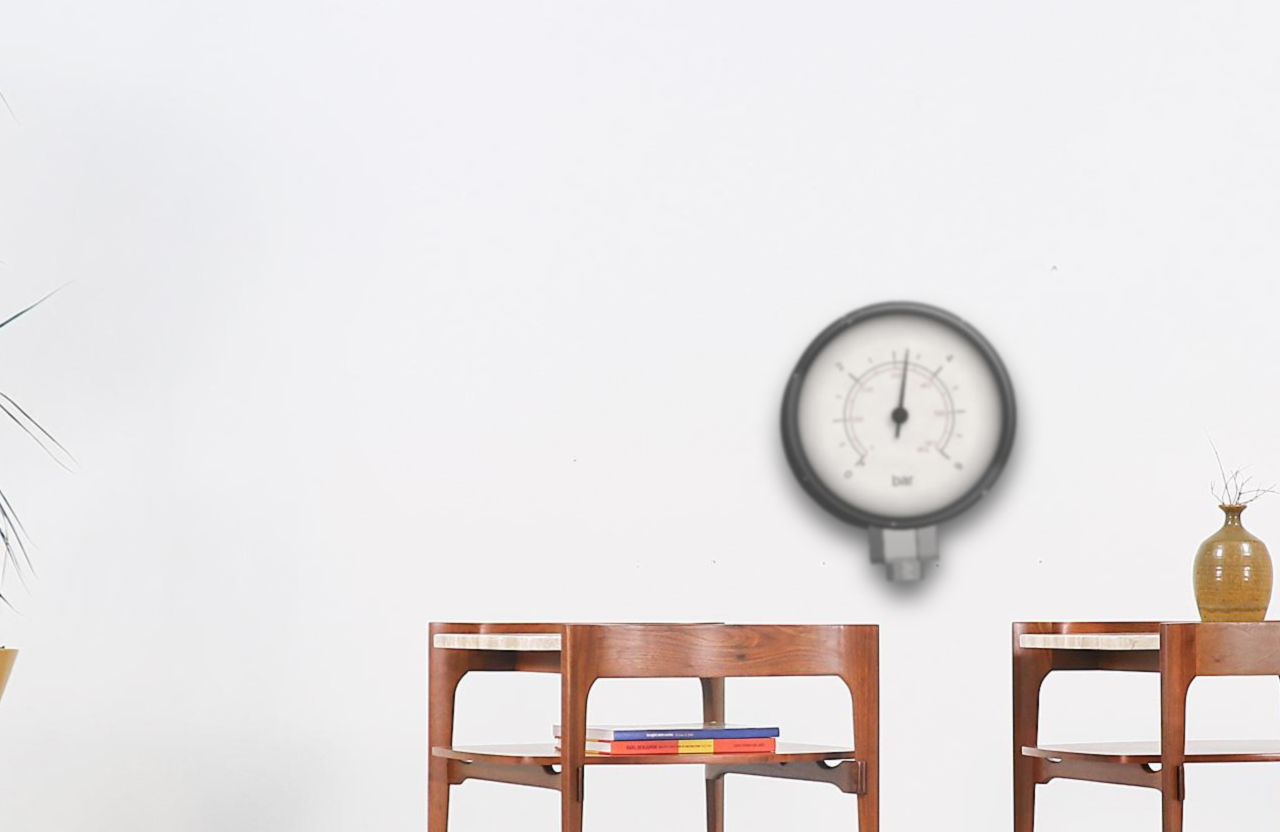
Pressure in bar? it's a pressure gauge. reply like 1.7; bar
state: 3.25; bar
